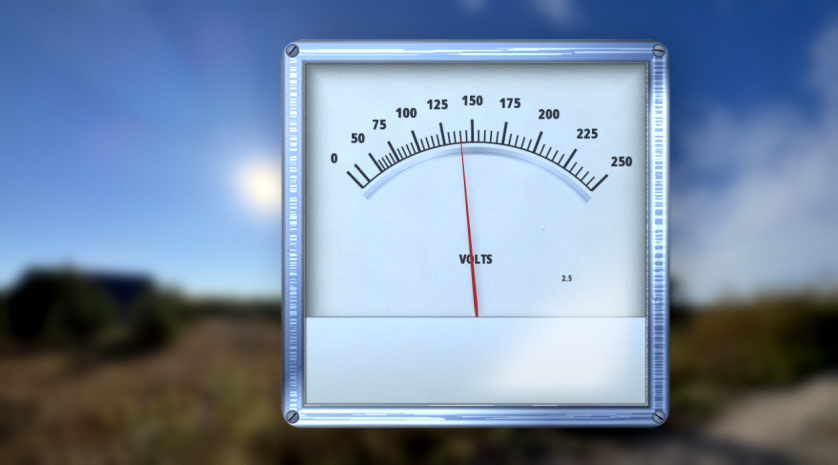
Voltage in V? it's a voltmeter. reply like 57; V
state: 140; V
